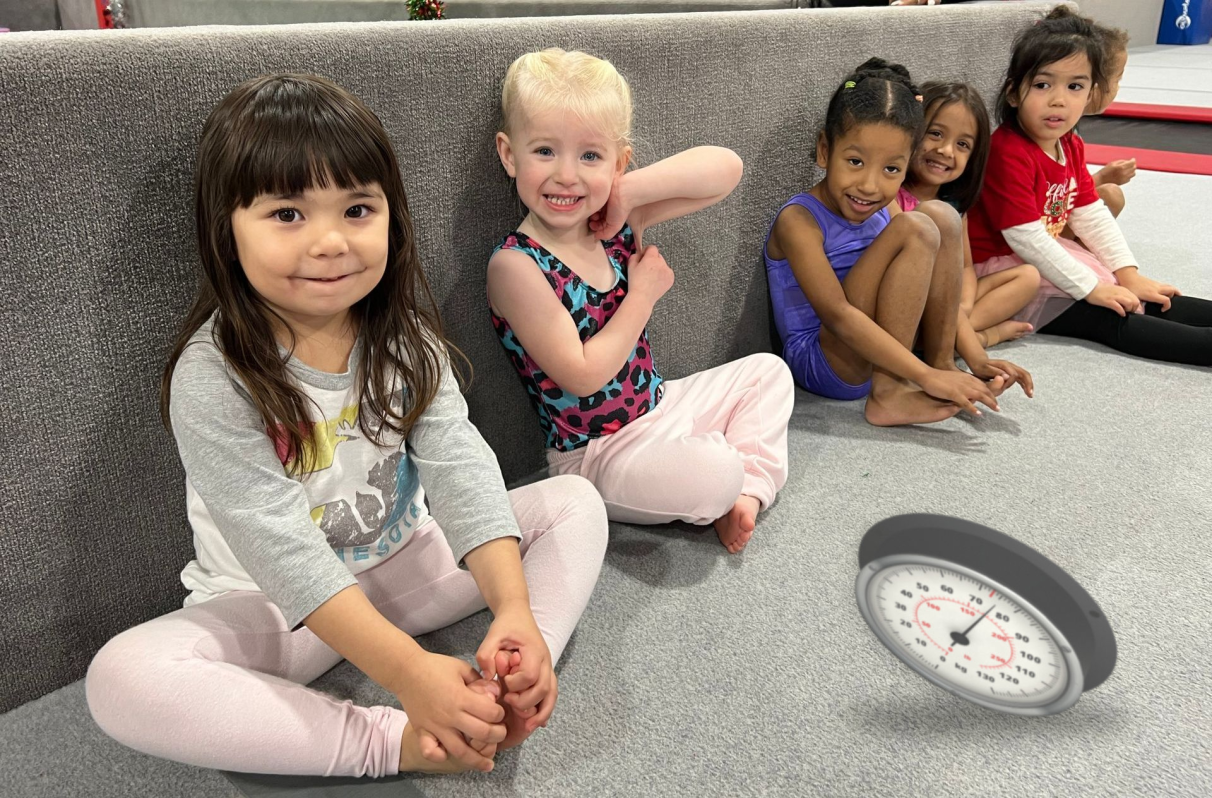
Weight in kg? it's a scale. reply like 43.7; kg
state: 75; kg
